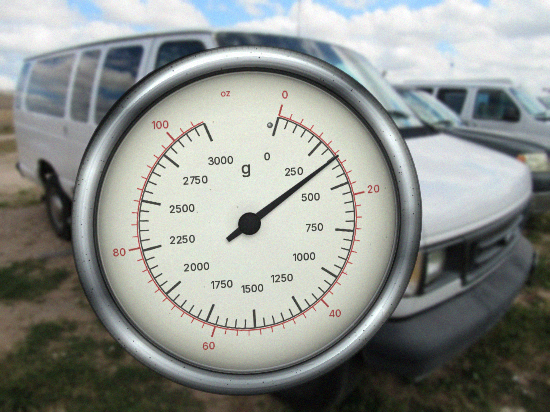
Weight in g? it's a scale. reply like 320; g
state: 350; g
